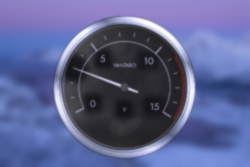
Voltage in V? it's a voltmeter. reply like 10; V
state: 3; V
